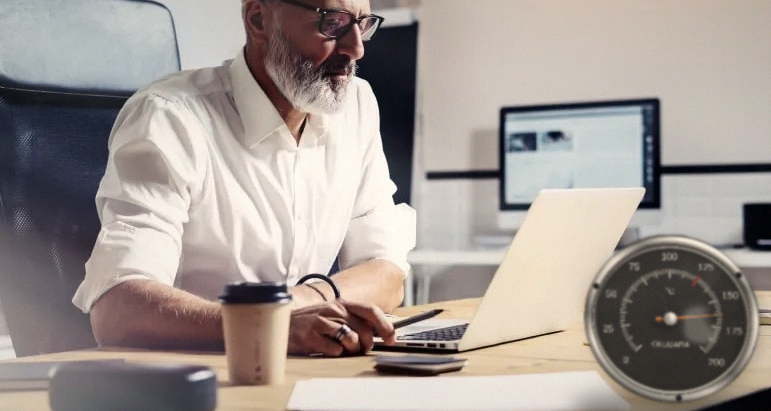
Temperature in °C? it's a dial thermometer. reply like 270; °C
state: 162.5; °C
